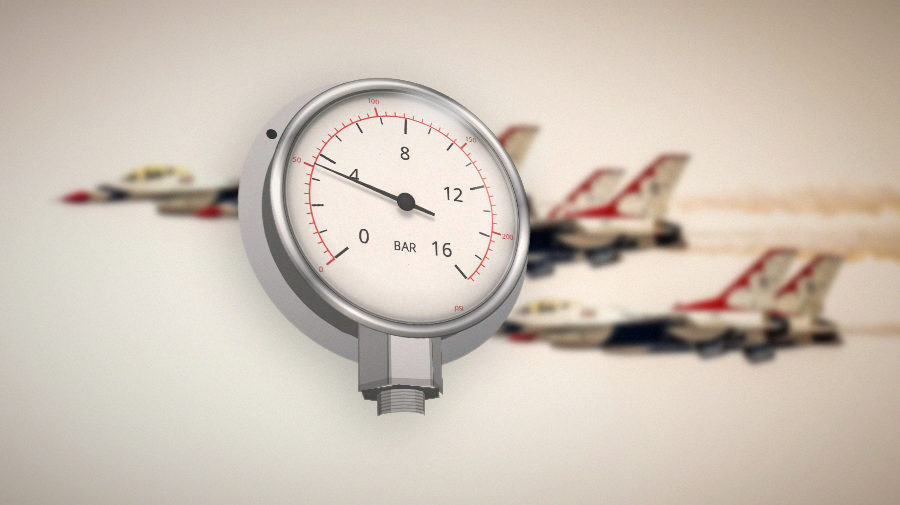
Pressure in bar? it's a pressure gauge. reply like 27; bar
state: 3.5; bar
